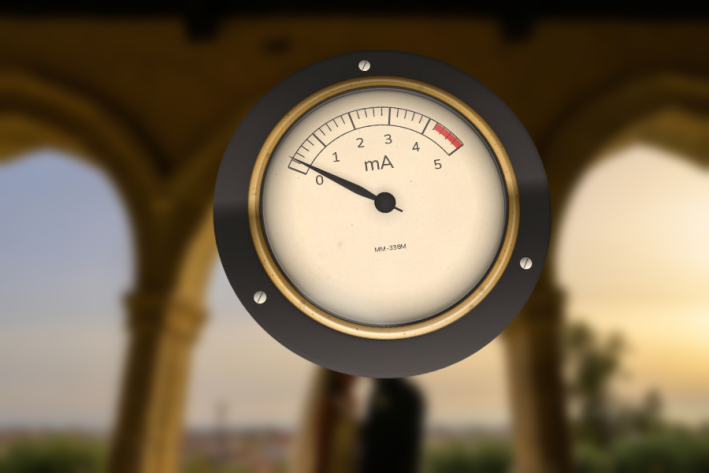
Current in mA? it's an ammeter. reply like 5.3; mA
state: 0.2; mA
